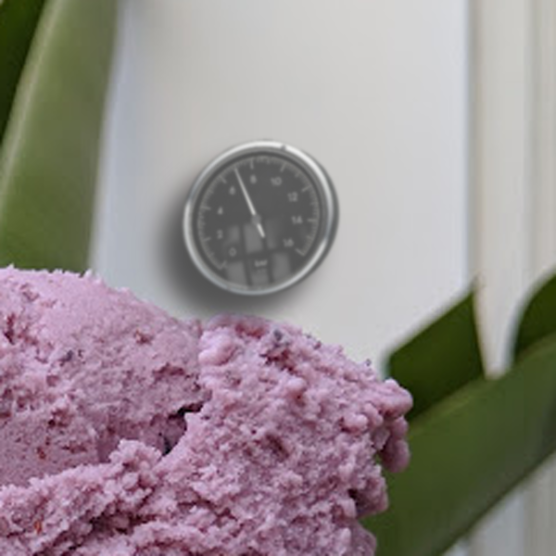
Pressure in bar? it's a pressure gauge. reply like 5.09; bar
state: 7; bar
